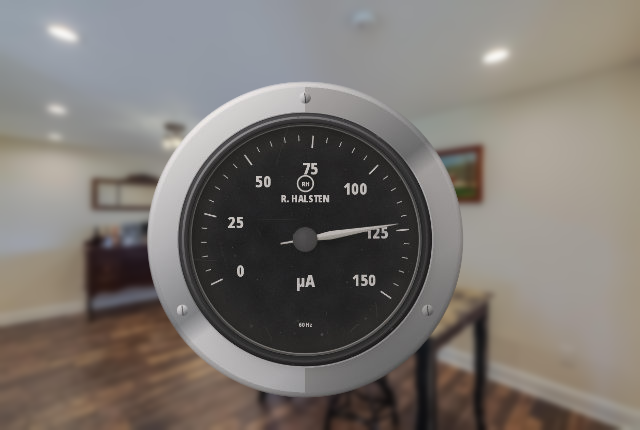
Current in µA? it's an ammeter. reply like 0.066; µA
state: 122.5; µA
